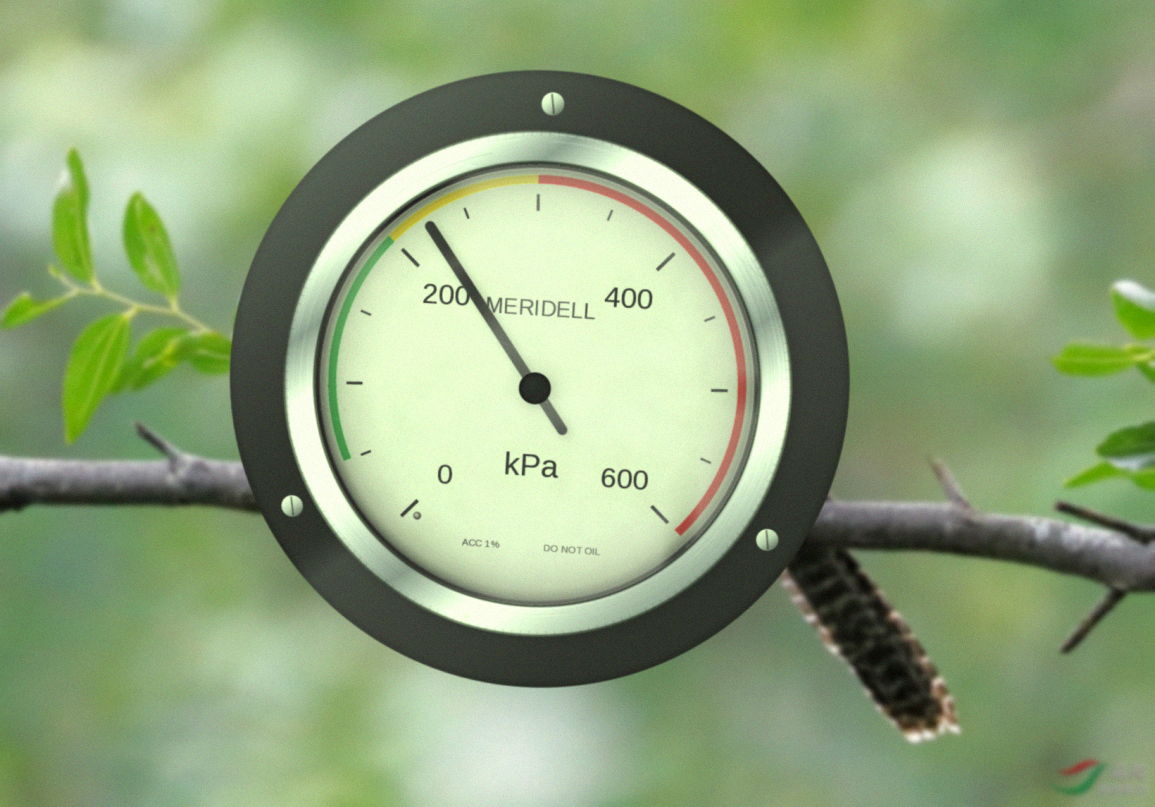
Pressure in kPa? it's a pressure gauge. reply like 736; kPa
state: 225; kPa
